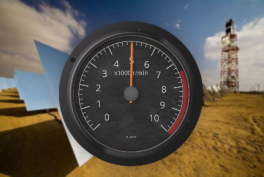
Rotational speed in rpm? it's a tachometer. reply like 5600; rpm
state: 5000; rpm
